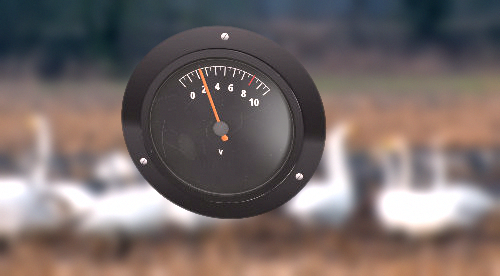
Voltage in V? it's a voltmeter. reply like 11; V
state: 2.5; V
